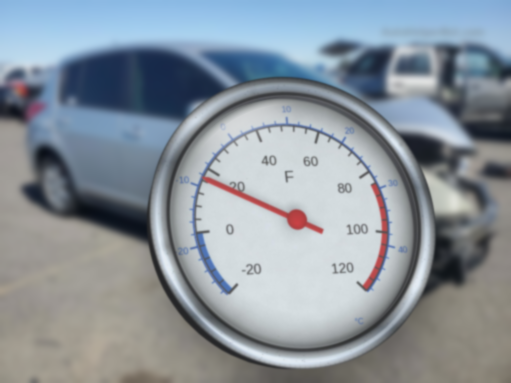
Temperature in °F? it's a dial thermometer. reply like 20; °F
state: 16; °F
